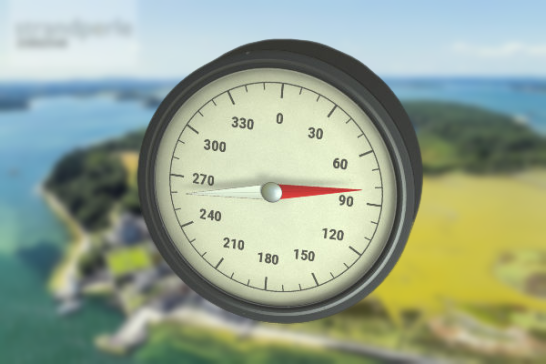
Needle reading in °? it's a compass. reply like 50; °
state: 80; °
